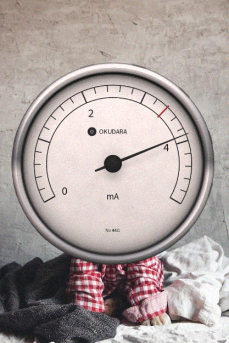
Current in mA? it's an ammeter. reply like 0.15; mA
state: 3.9; mA
